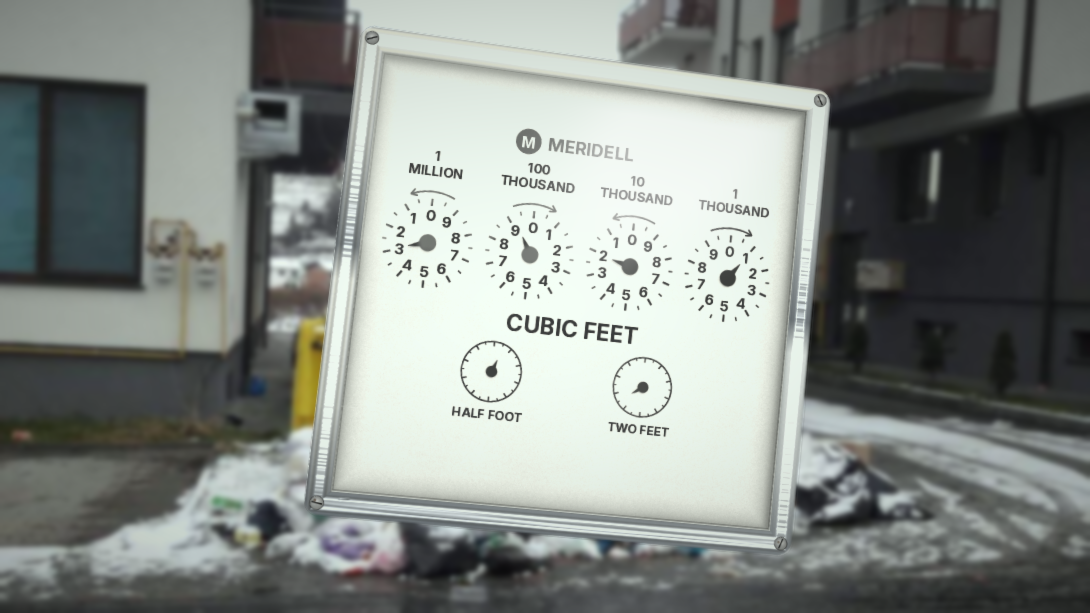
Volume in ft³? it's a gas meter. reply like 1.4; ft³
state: 292100; ft³
